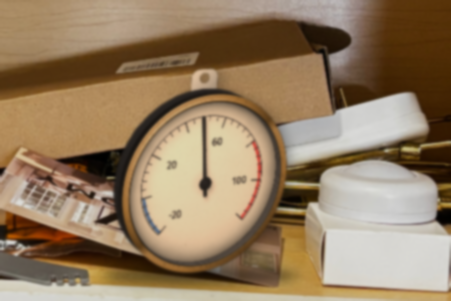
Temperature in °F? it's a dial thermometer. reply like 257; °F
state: 48; °F
